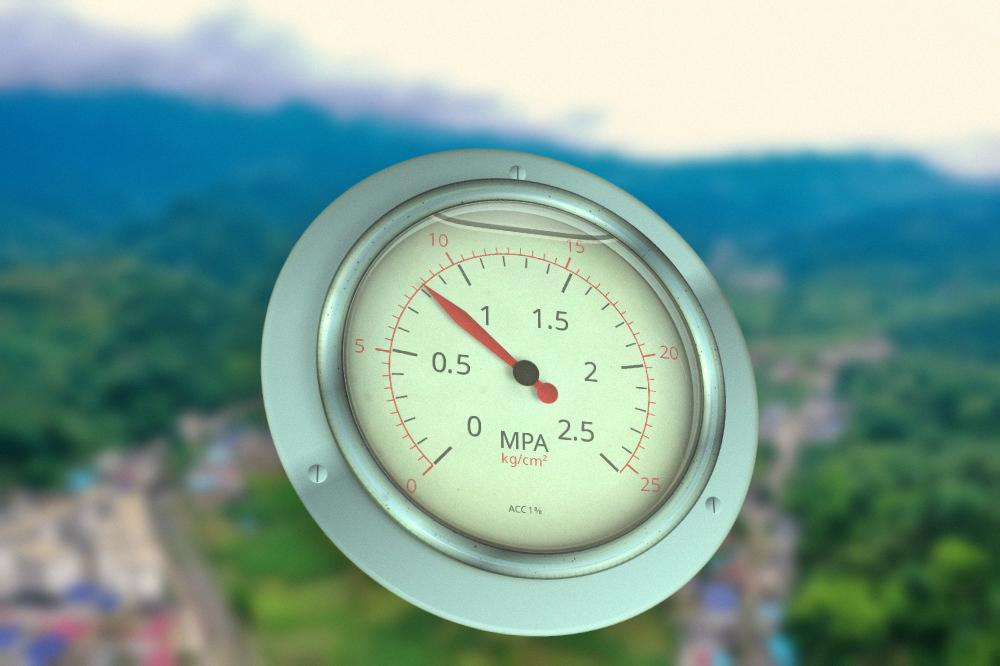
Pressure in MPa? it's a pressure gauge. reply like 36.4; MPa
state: 0.8; MPa
